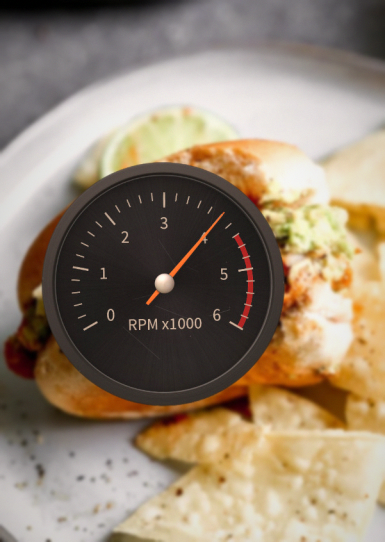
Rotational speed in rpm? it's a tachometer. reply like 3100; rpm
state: 4000; rpm
